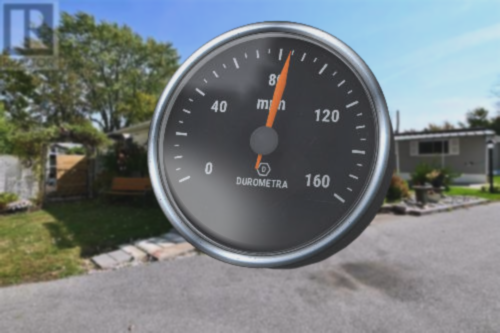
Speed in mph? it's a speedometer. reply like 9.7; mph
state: 85; mph
